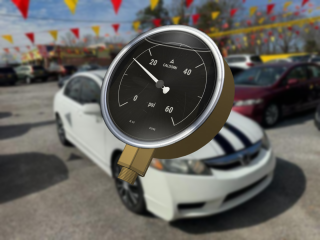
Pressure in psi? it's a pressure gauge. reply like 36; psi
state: 15; psi
